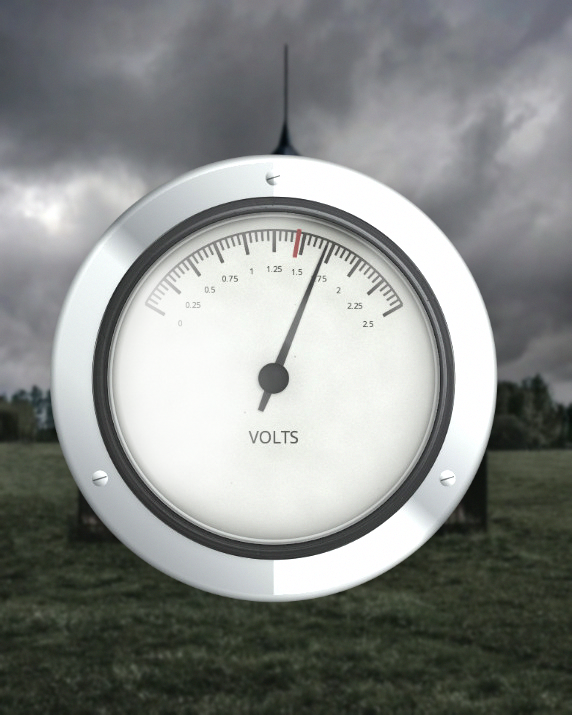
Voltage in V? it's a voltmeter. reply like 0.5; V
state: 1.7; V
